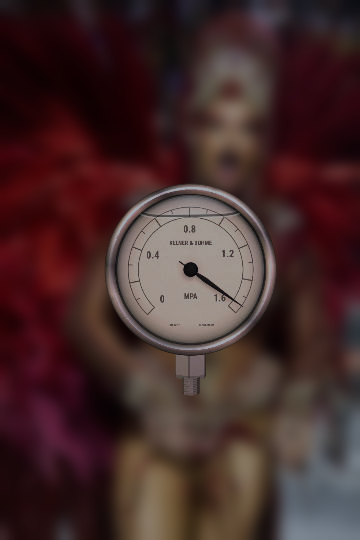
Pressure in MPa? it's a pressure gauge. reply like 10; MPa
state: 1.55; MPa
